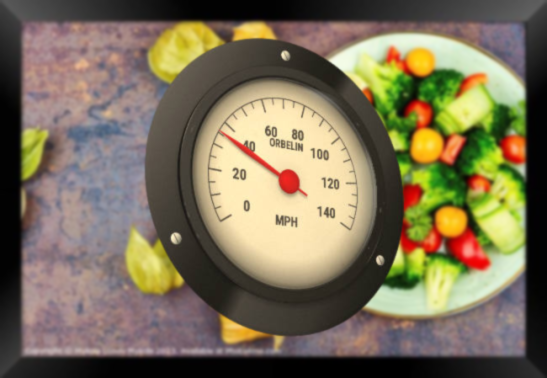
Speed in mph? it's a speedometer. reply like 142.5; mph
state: 35; mph
